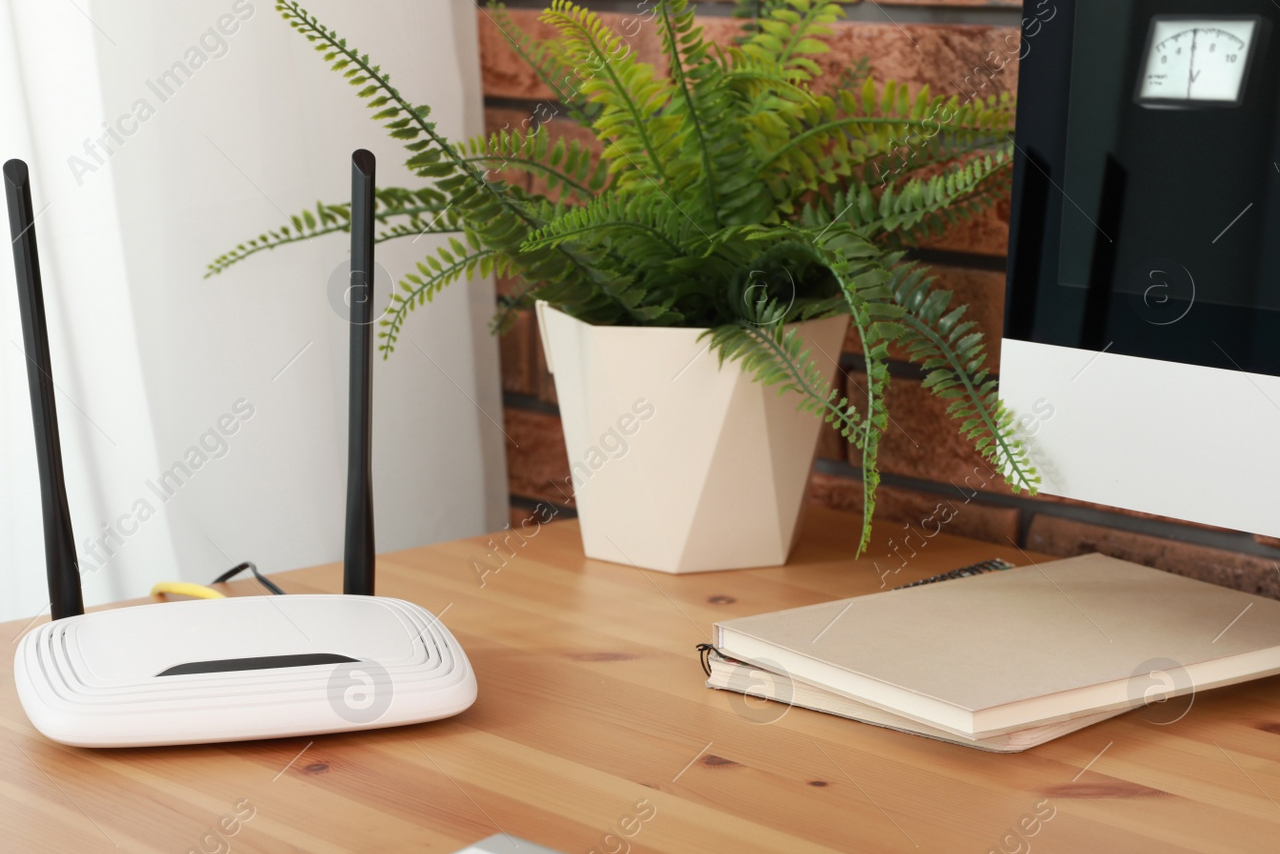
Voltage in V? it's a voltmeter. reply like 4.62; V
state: 6; V
